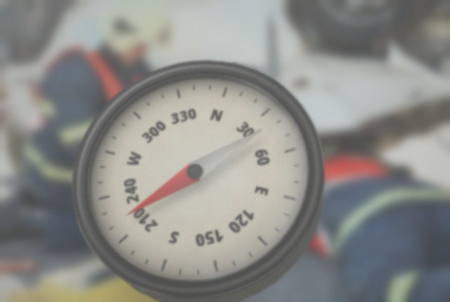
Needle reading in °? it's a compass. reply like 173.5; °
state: 220; °
